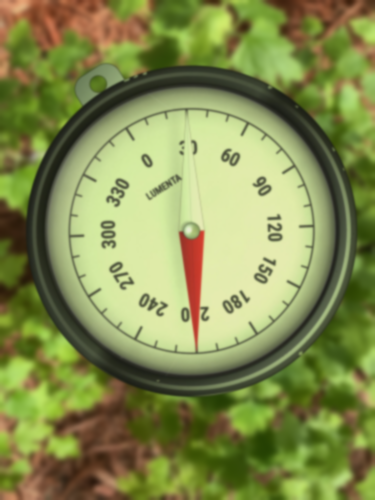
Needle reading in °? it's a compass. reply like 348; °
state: 210; °
